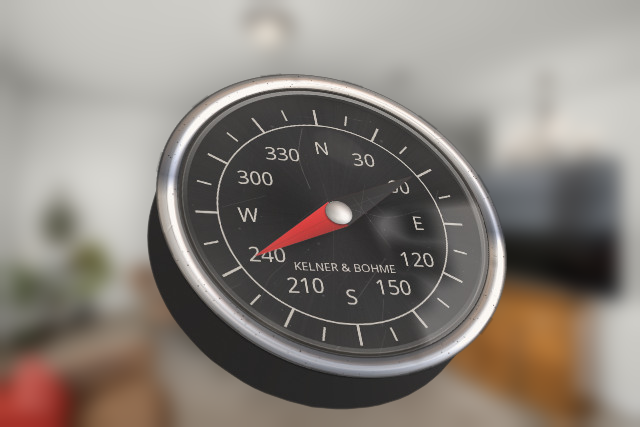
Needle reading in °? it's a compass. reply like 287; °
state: 240; °
